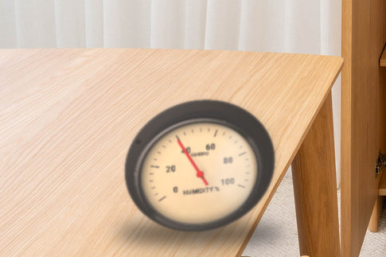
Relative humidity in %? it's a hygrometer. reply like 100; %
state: 40; %
